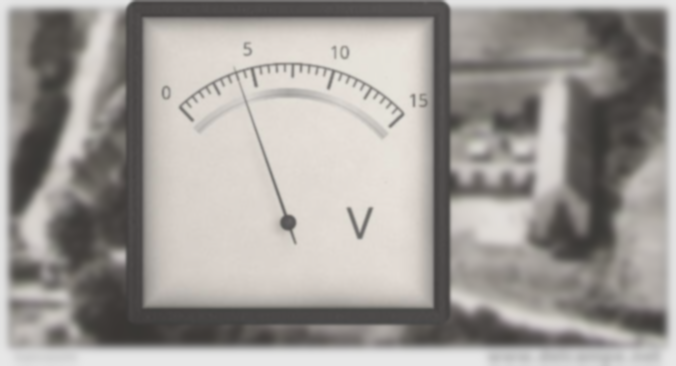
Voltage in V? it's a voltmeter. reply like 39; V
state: 4; V
